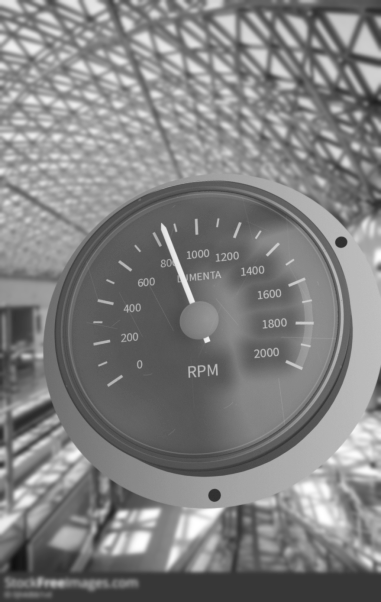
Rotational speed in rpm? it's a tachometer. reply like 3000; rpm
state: 850; rpm
